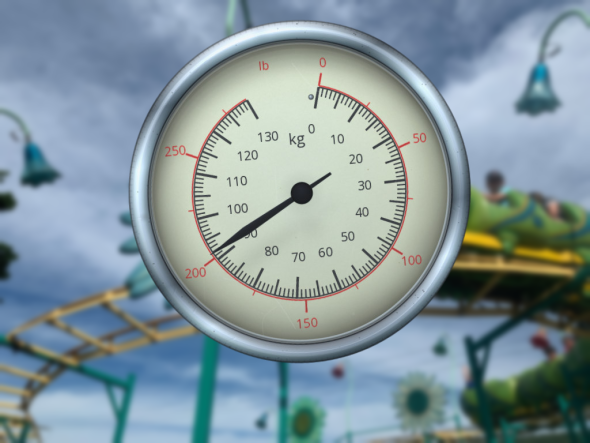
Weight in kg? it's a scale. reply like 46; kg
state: 92; kg
